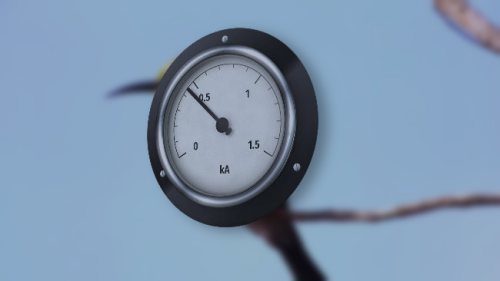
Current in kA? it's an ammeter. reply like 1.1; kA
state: 0.45; kA
